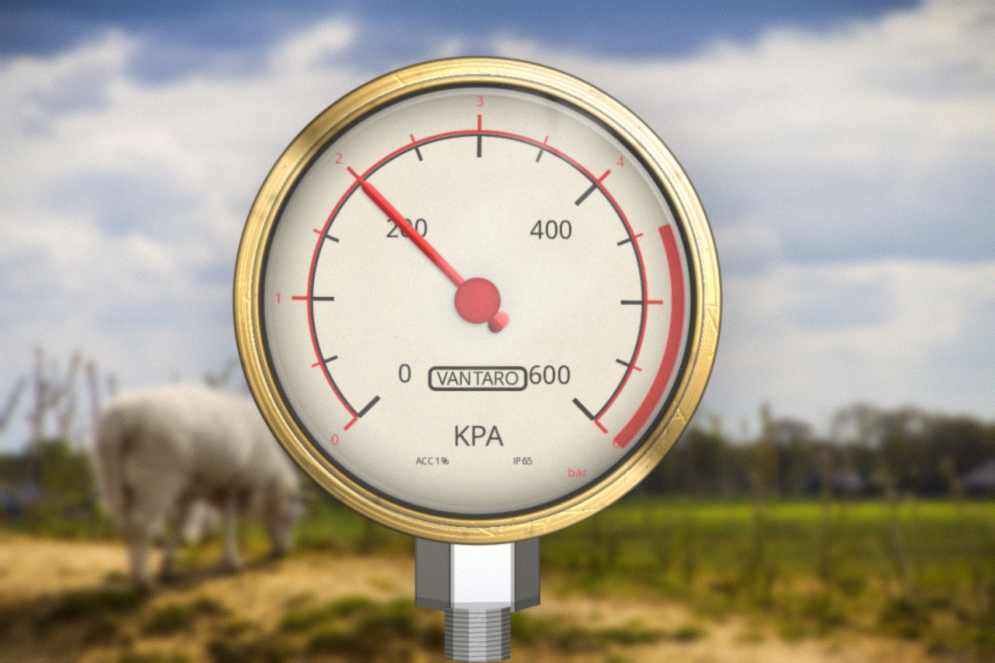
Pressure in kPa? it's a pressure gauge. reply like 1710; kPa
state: 200; kPa
